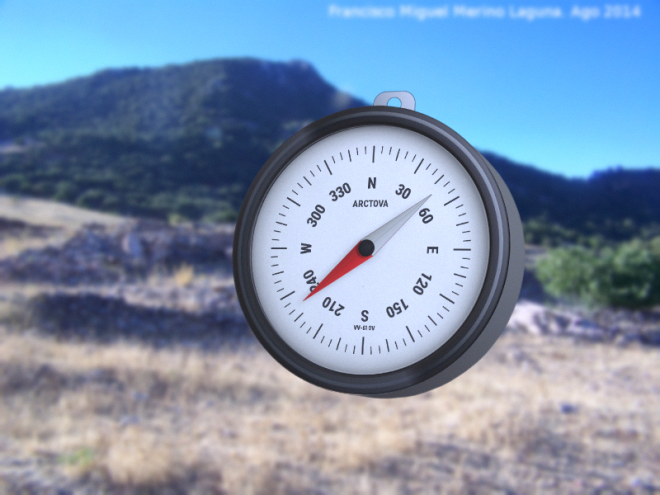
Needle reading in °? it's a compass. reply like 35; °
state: 230; °
